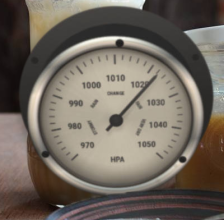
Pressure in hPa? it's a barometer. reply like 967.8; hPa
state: 1022; hPa
